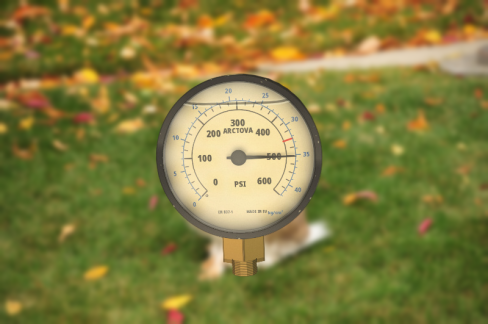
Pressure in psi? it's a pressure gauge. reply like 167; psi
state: 500; psi
